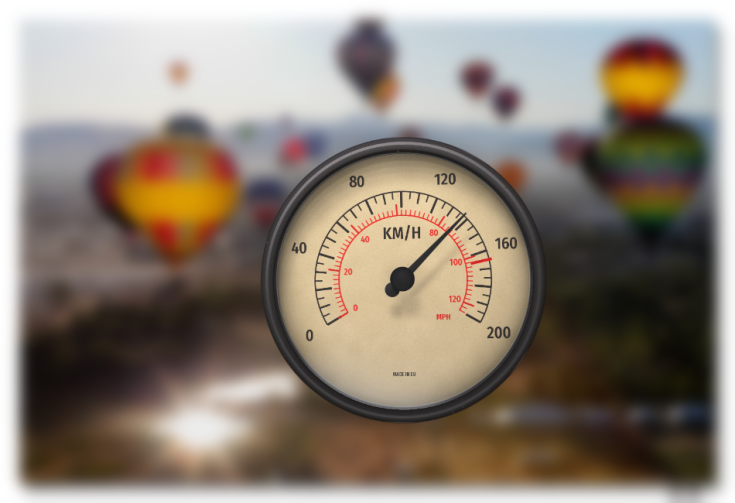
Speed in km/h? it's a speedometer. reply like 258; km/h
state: 137.5; km/h
